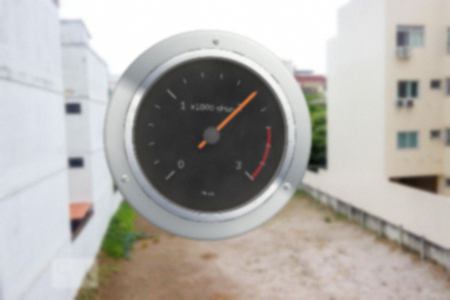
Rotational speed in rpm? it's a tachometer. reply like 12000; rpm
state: 2000; rpm
